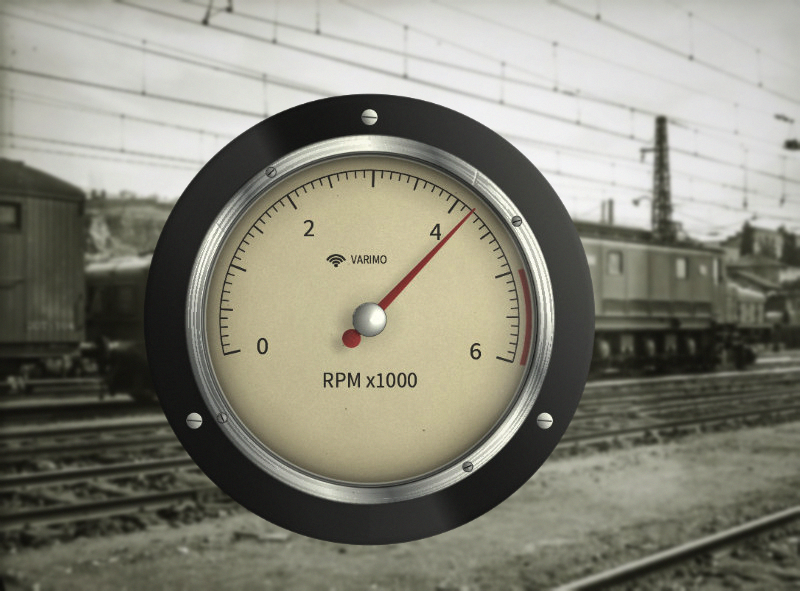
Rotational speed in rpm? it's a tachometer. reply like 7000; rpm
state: 4200; rpm
